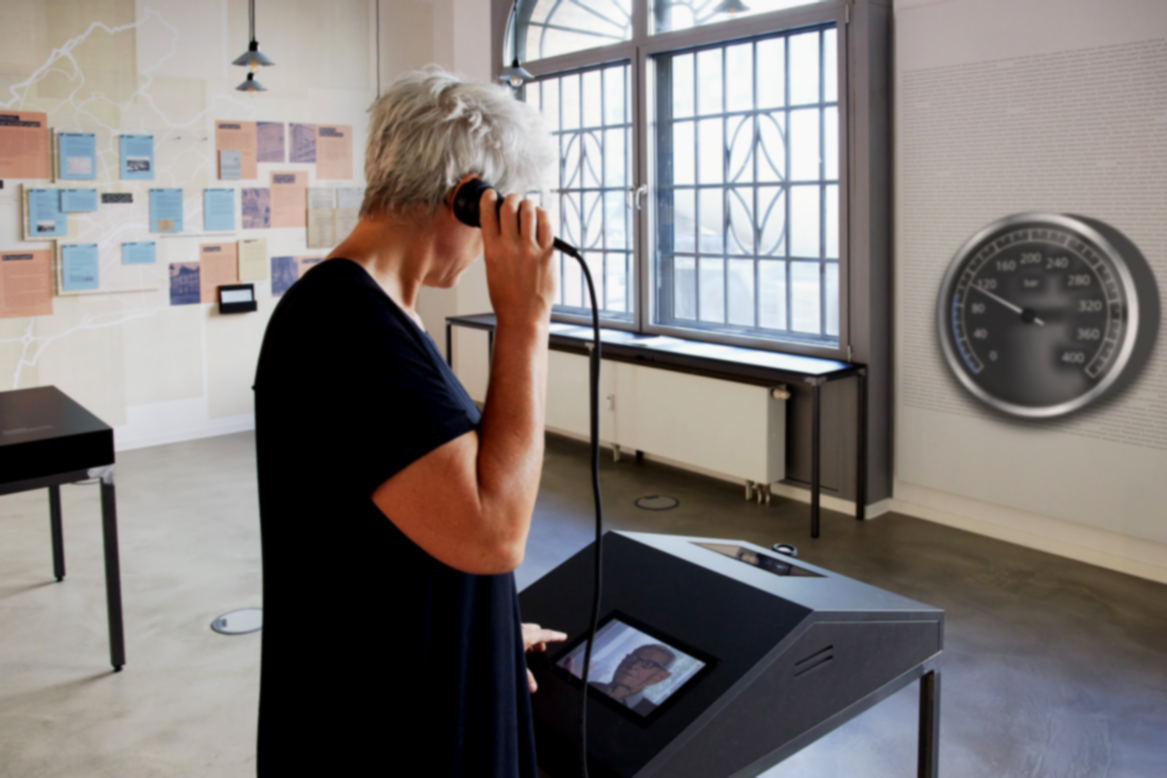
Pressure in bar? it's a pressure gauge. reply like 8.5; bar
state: 110; bar
